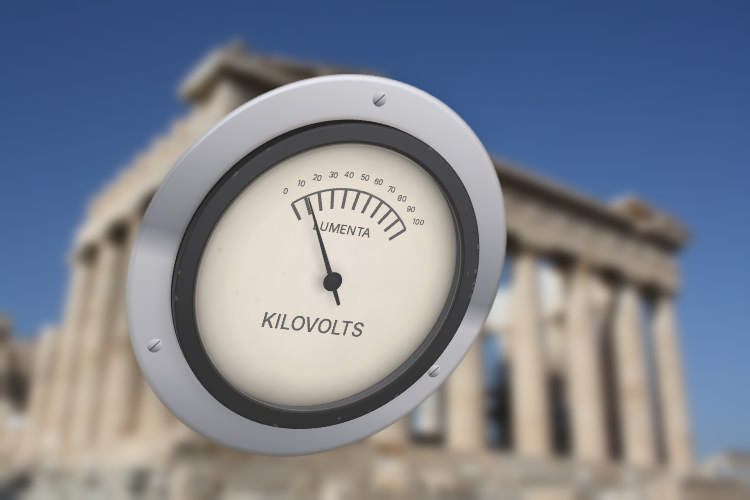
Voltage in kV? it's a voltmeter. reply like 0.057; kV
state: 10; kV
